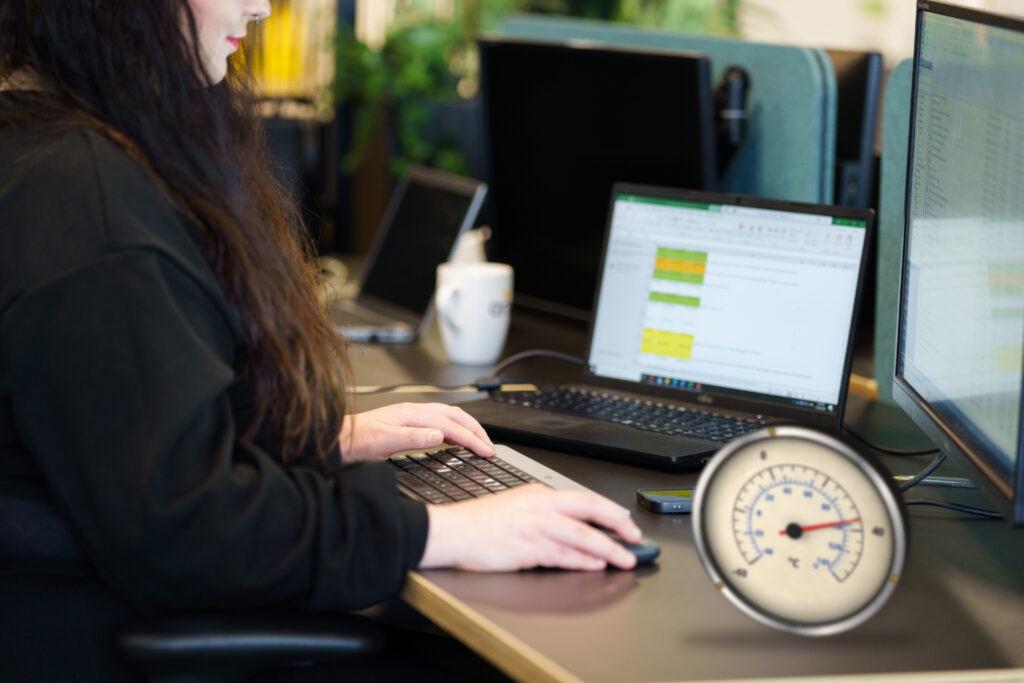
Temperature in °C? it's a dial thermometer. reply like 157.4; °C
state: 36; °C
